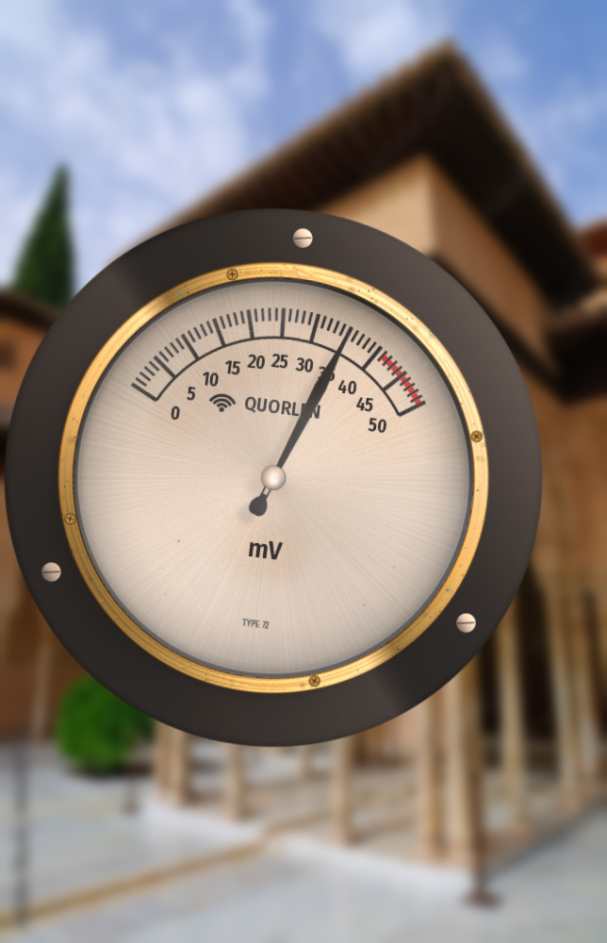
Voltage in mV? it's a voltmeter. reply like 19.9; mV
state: 35; mV
